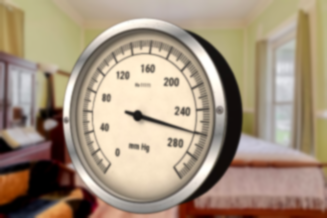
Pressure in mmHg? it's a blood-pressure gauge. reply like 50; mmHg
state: 260; mmHg
